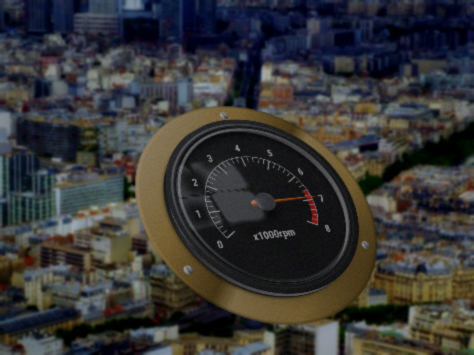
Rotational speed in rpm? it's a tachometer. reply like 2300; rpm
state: 7000; rpm
